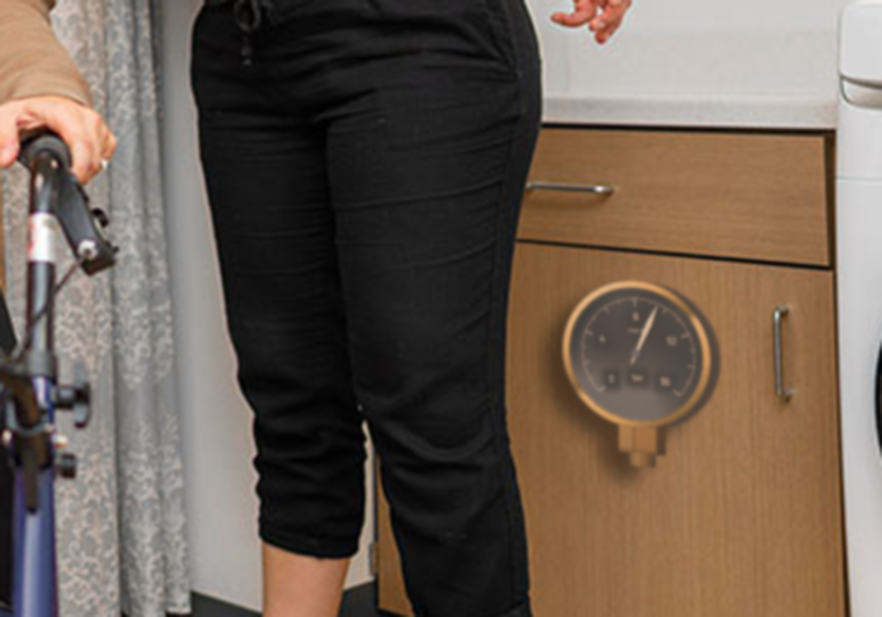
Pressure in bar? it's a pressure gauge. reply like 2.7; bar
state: 9.5; bar
